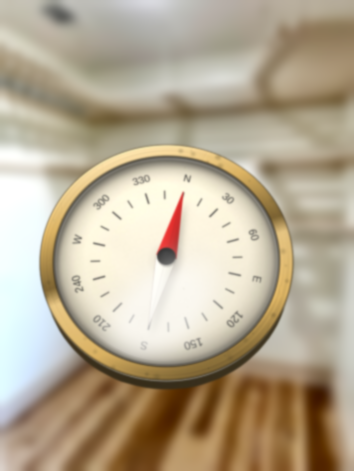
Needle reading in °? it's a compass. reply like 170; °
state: 0; °
